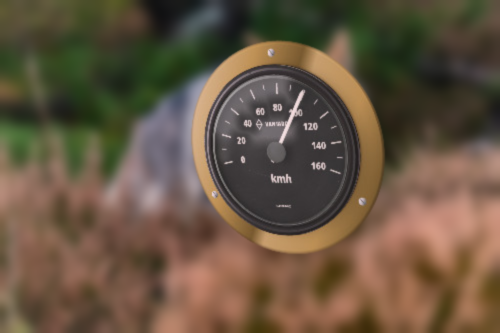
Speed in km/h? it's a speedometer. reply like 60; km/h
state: 100; km/h
